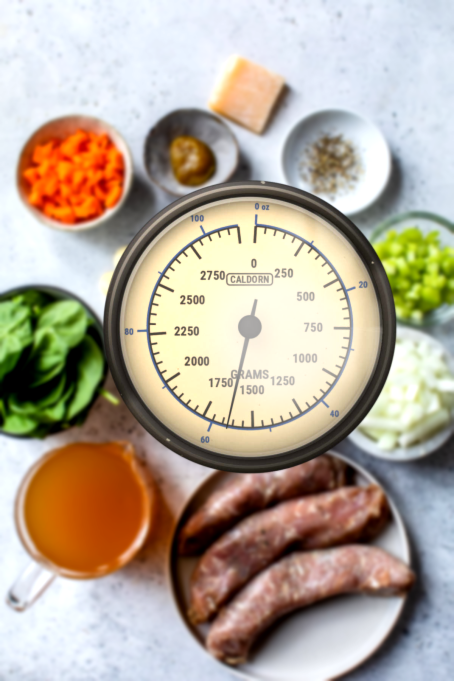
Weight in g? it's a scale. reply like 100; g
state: 1625; g
